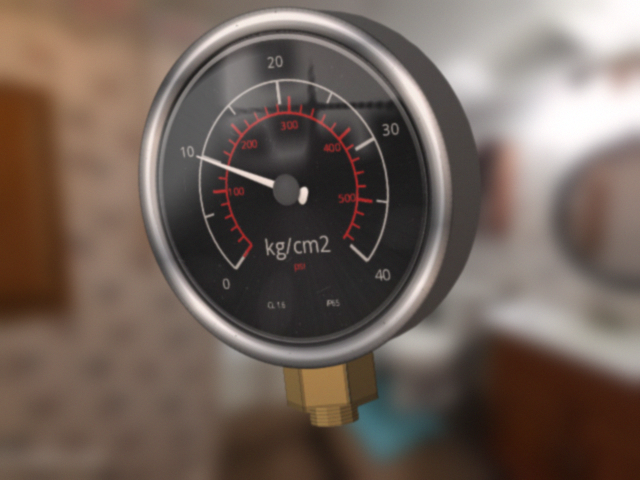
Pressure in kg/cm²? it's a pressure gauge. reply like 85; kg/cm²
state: 10; kg/cm²
